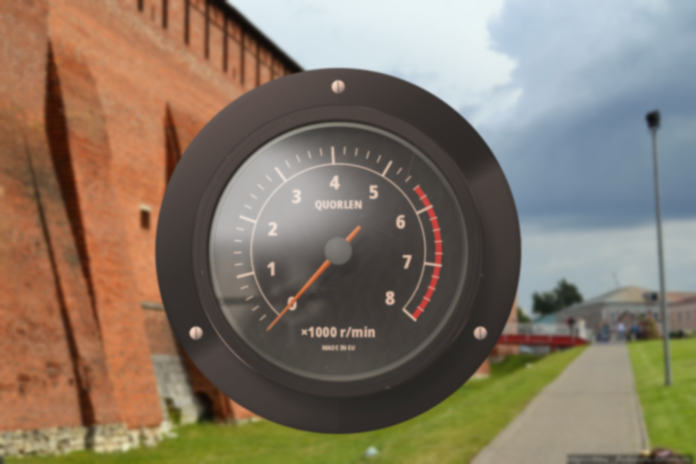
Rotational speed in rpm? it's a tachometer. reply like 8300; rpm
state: 0; rpm
